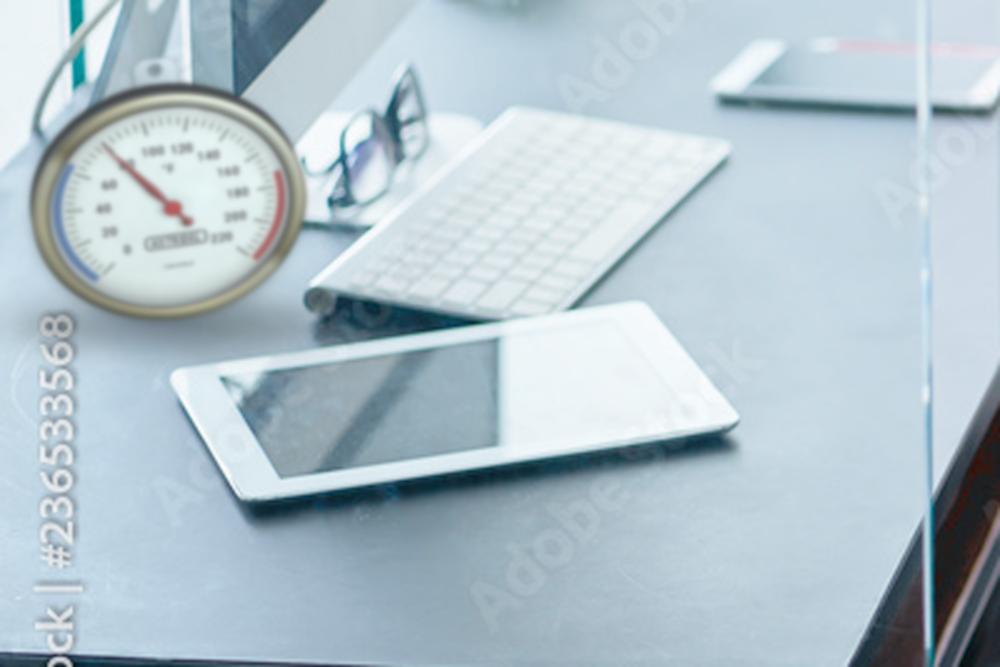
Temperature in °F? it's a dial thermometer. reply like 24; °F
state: 80; °F
